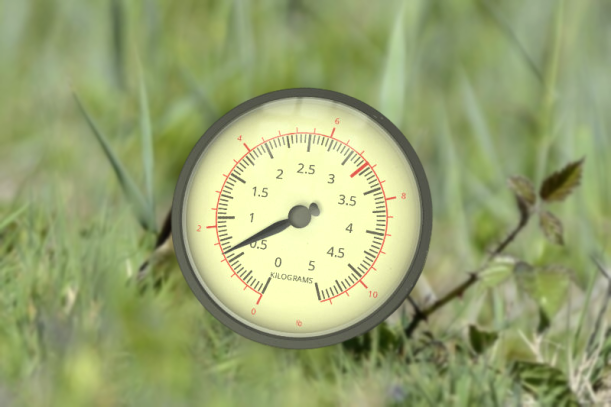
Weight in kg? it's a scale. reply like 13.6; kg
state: 0.6; kg
